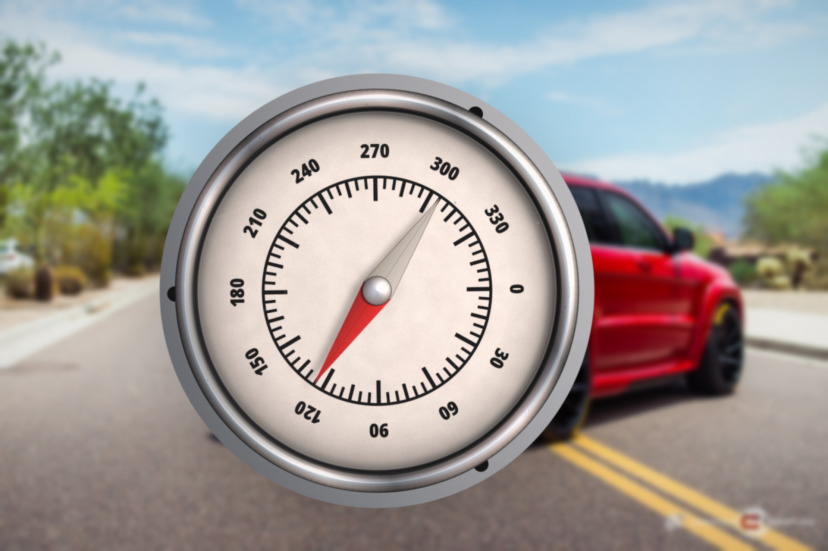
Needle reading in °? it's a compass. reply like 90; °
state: 125; °
